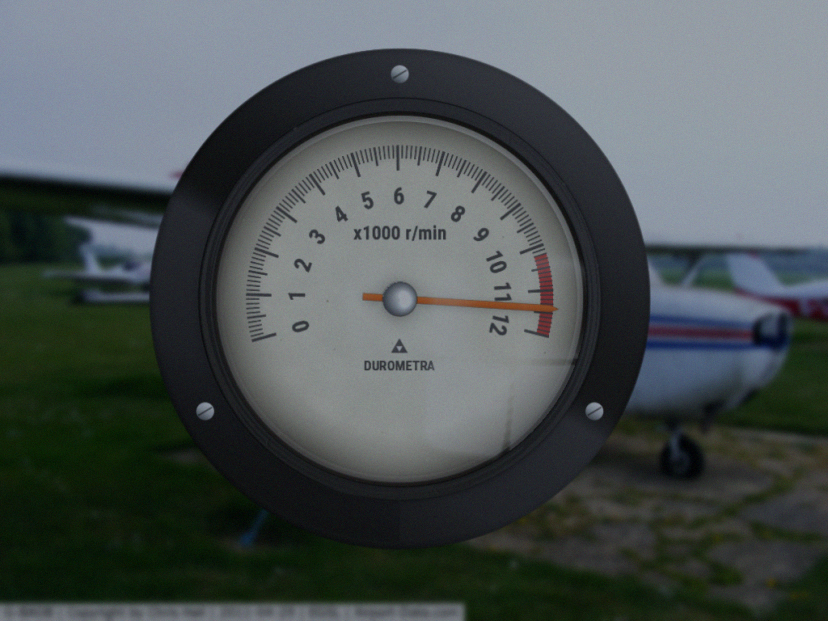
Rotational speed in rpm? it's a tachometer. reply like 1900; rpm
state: 11400; rpm
